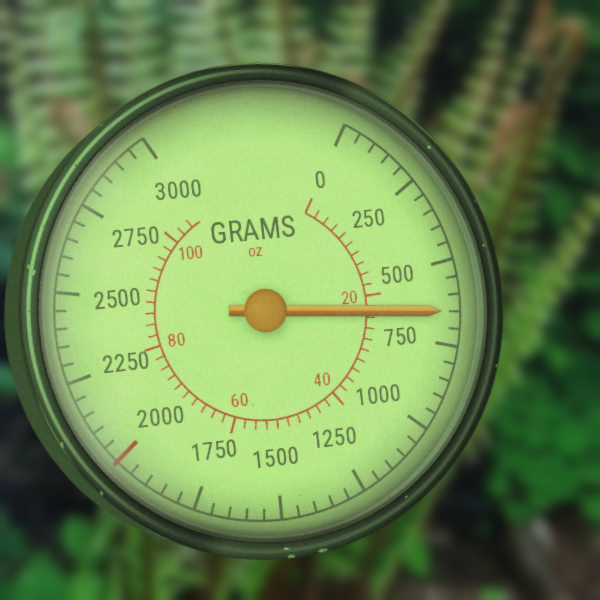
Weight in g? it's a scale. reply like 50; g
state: 650; g
